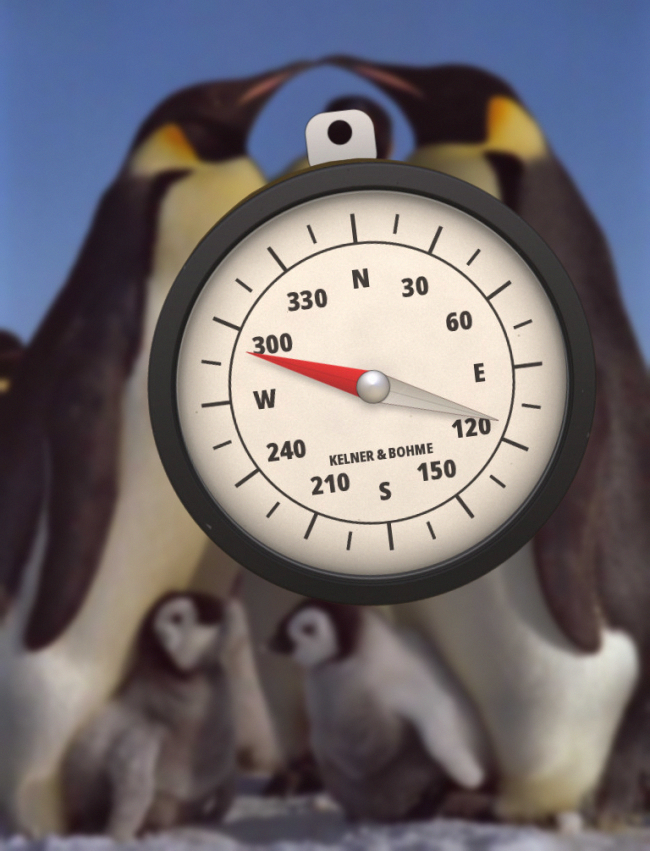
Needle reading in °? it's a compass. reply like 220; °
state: 292.5; °
